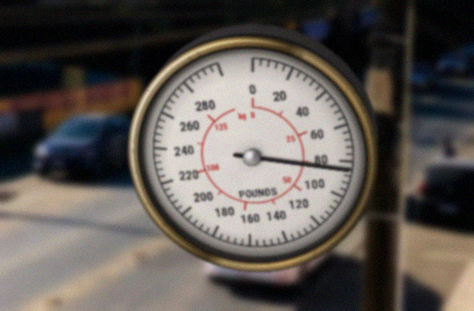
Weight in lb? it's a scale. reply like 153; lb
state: 84; lb
